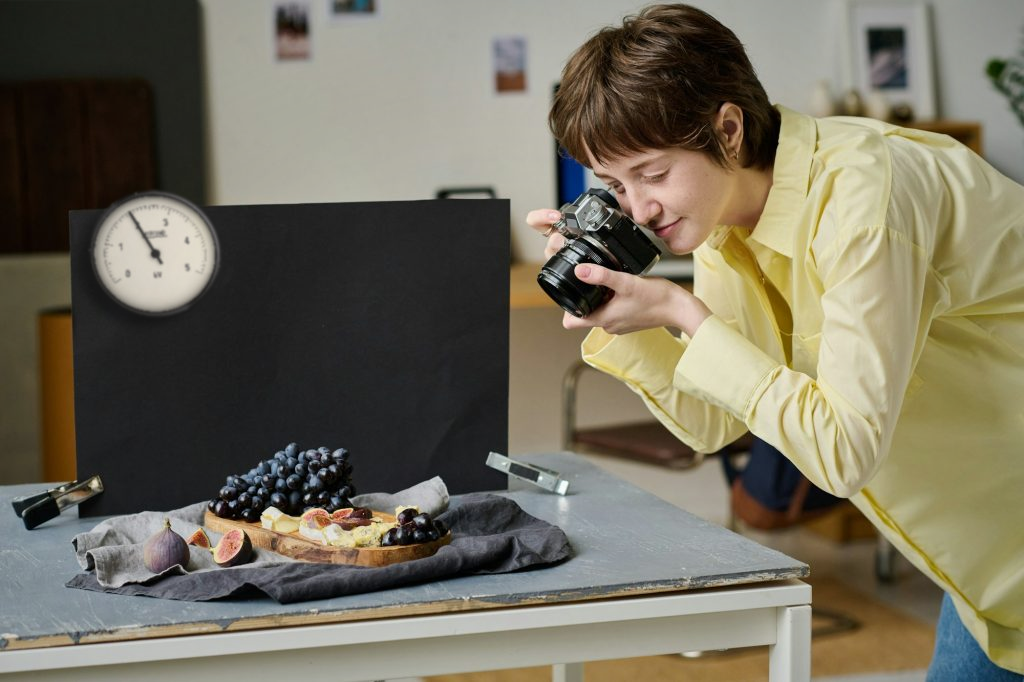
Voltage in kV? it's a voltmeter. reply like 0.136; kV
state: 2; kV
